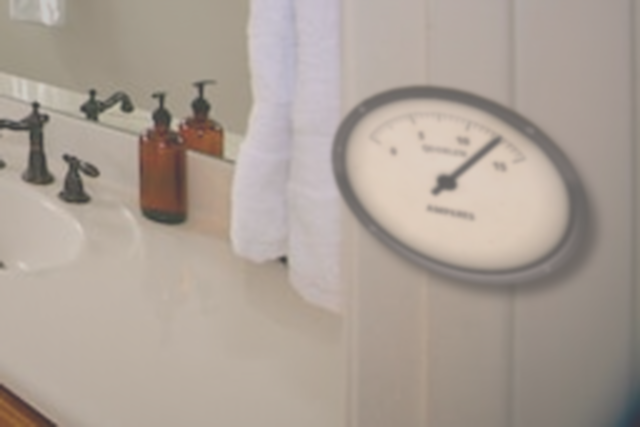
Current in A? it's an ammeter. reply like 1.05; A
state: 12.5; A
